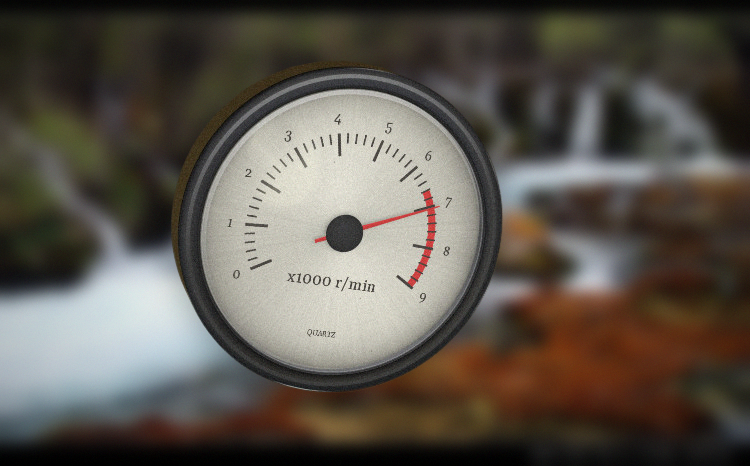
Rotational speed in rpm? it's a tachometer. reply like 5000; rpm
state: 7000; rpm
